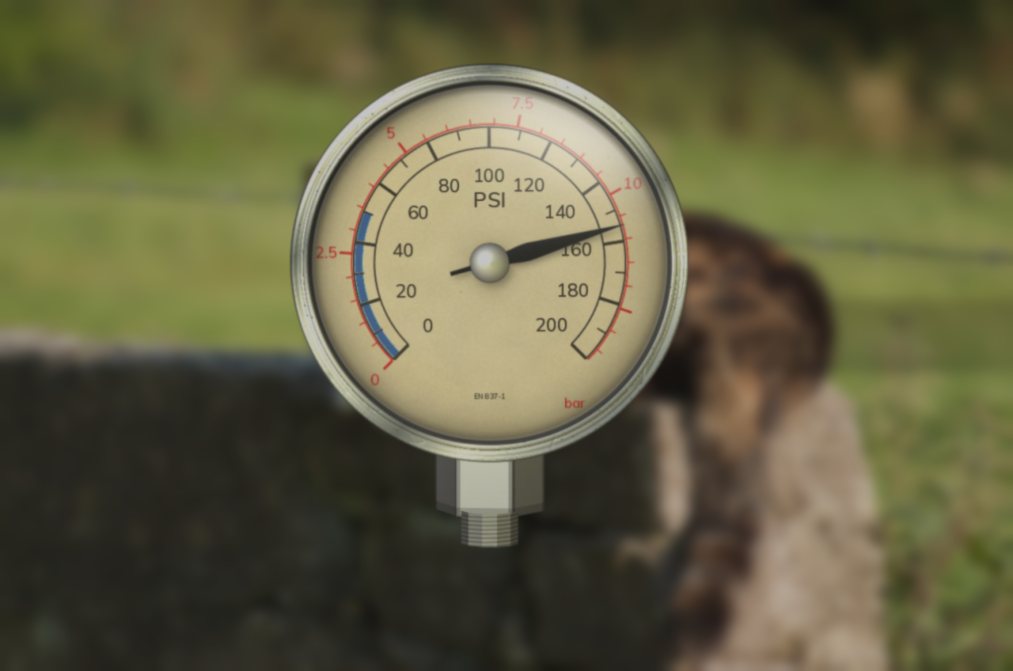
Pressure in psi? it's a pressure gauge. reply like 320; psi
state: 155; psi
